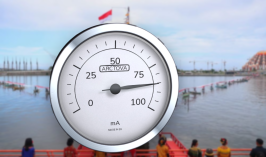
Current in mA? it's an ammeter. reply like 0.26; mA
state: 85; mA
